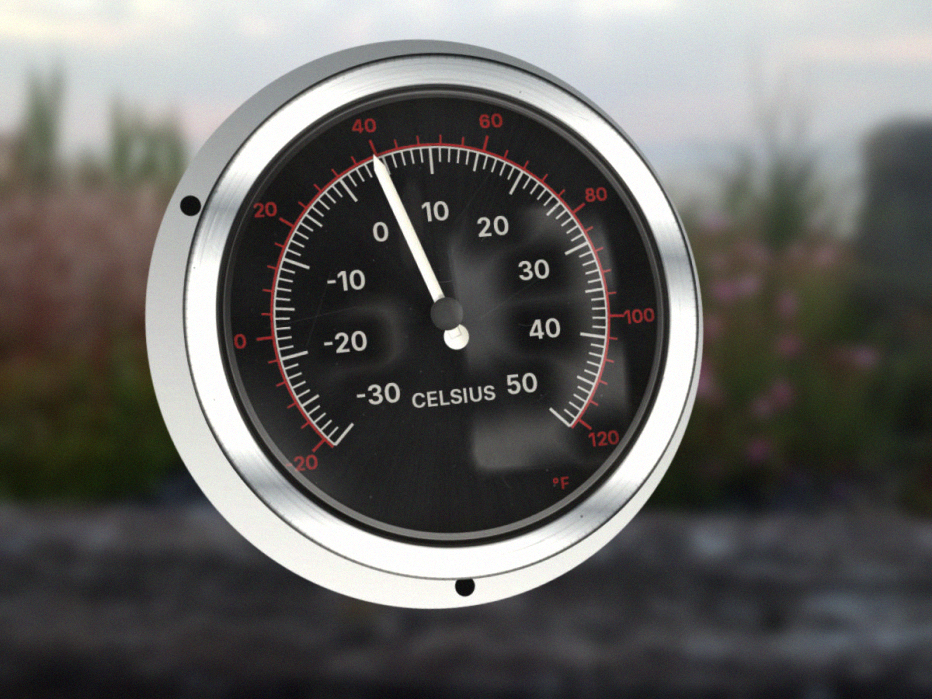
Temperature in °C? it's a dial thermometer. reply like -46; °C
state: 4; °C
